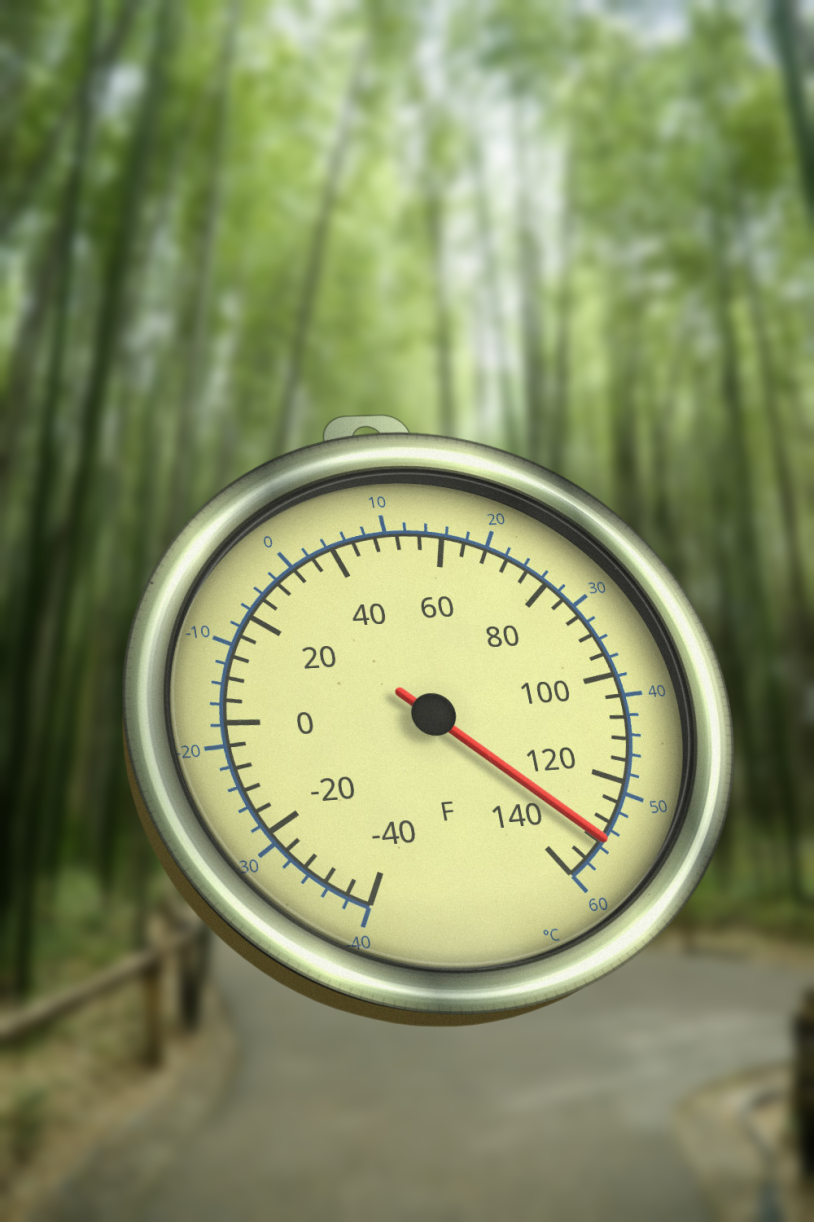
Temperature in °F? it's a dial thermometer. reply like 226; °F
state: 132; °F
